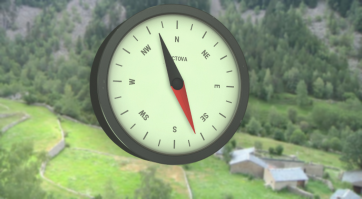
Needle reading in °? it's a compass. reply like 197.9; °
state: 157.5; °
